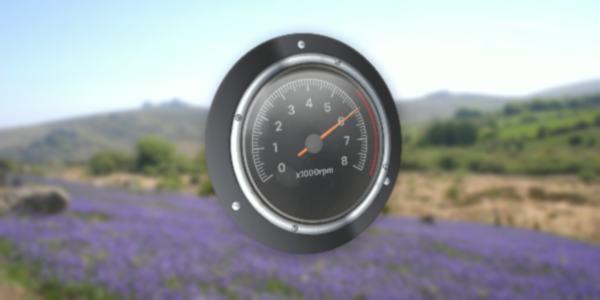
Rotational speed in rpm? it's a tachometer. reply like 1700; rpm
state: 6000; rpm
